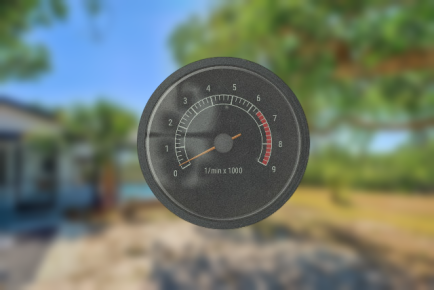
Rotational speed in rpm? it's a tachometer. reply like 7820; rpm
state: 200; rpm
